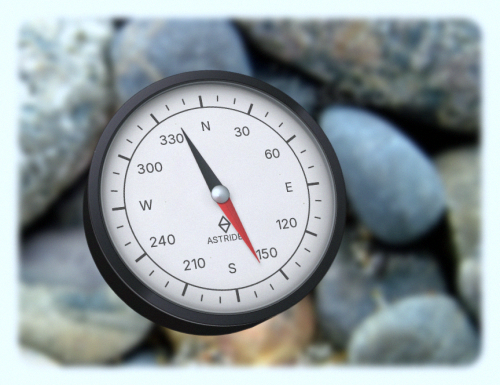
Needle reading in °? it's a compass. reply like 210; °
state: 160; °
